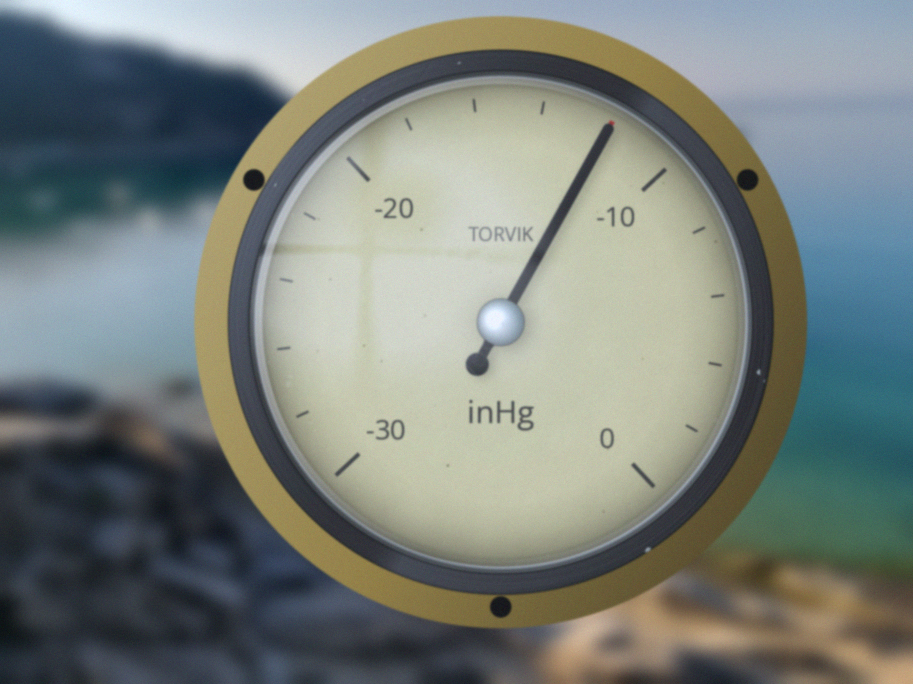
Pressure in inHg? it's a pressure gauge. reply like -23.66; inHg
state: -12; inHg
